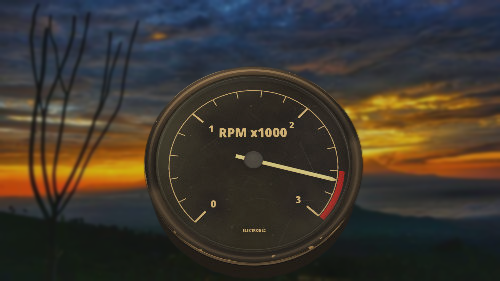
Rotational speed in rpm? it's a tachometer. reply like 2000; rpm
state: 2700; rpm
